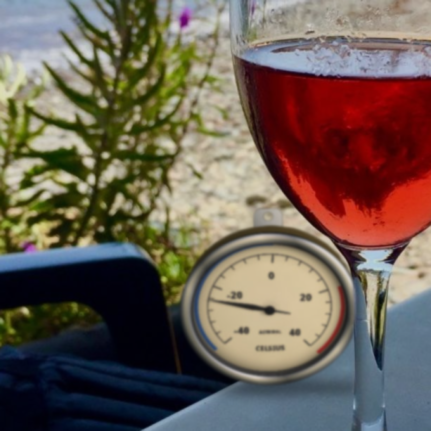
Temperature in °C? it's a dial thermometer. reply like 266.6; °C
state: -24; °C
